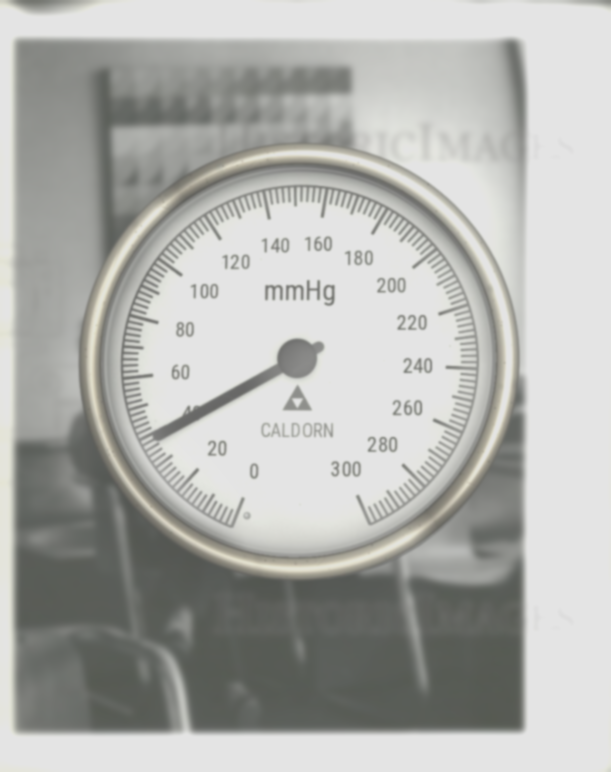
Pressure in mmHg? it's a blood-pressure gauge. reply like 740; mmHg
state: 38; mmHg
